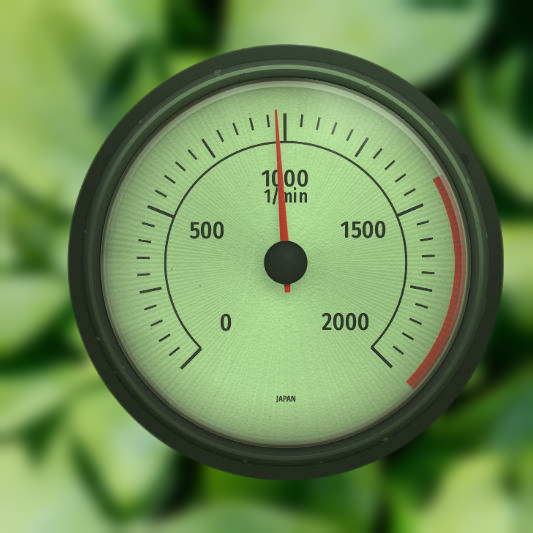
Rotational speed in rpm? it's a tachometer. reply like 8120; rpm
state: 975; rpm
